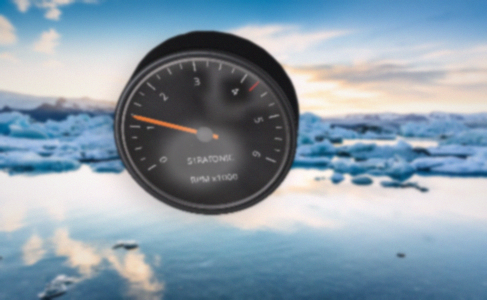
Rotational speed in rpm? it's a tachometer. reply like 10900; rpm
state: 1250; rpm
